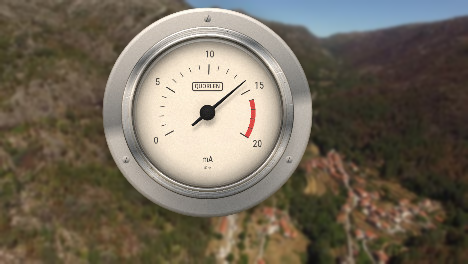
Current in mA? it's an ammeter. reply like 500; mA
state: 14; mA
